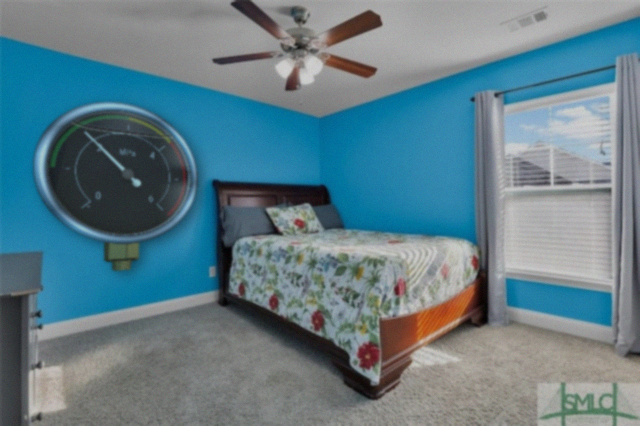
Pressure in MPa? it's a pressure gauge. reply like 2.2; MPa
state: 2; MPa
